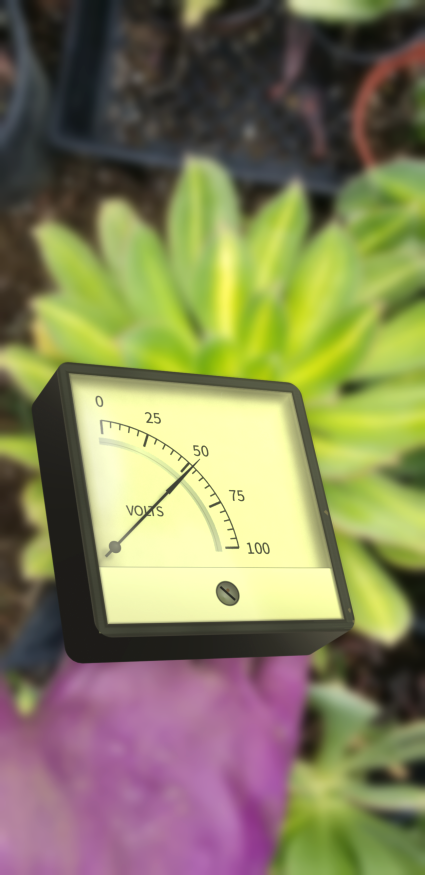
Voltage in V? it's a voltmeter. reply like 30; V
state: 52.5; V
